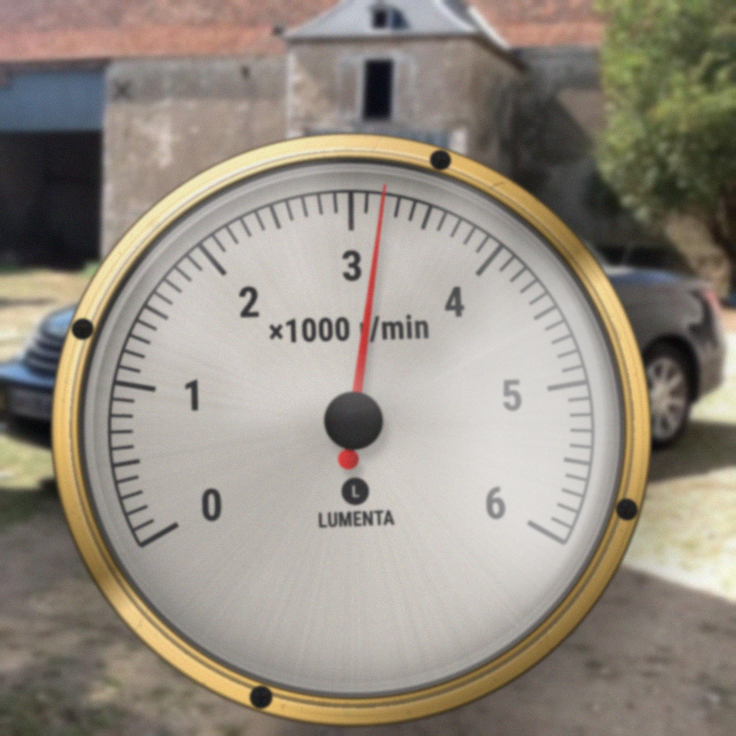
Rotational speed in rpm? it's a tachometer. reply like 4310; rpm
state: 3200; rpm
